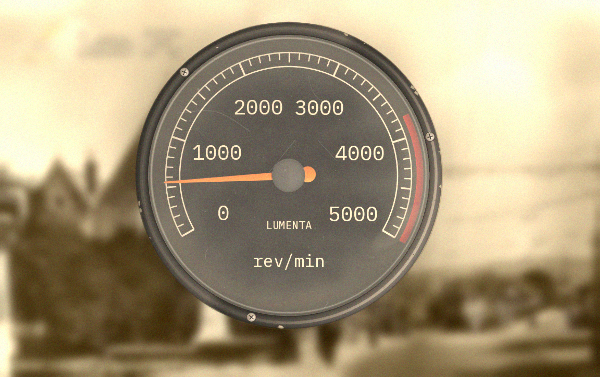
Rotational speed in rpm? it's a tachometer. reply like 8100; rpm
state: 550; rpm
